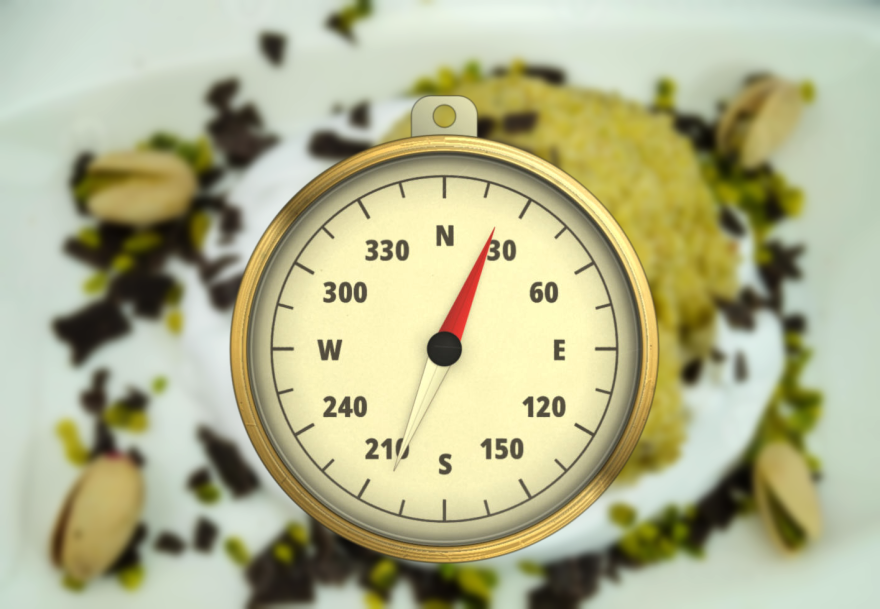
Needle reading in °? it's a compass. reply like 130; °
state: 22.5; °
